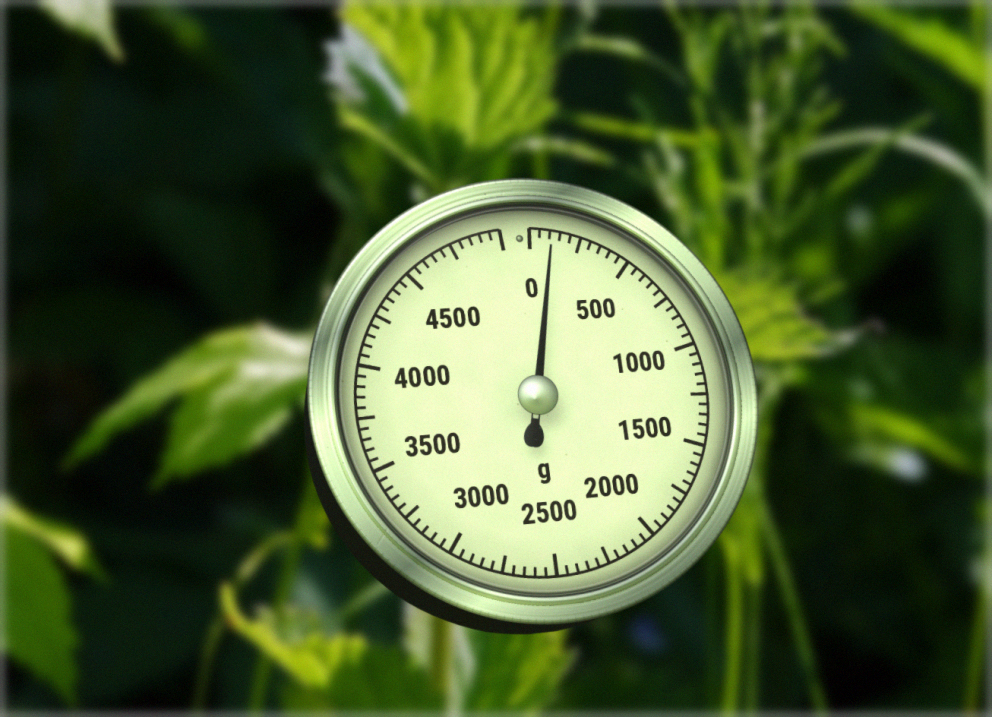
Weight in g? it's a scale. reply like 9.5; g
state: 100; g
